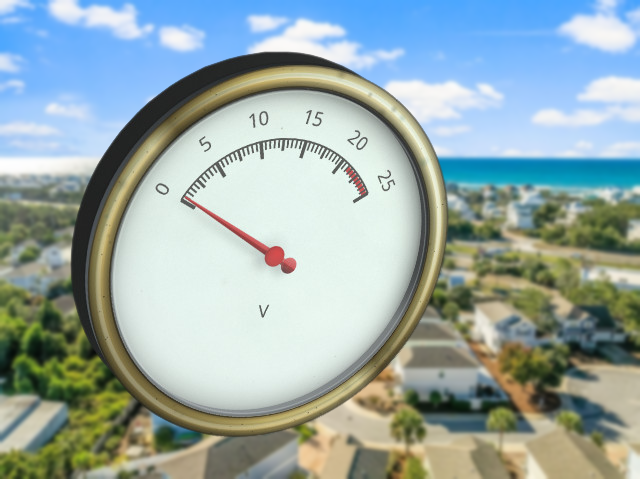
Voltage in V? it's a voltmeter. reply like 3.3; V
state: 0.5; V
